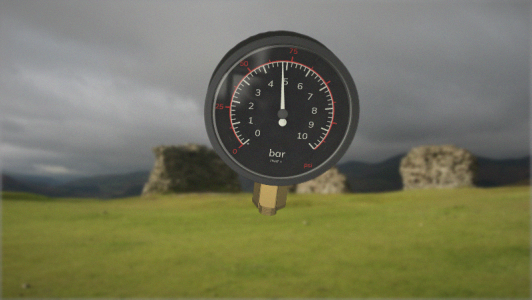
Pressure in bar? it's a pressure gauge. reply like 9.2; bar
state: 4.8; bar
